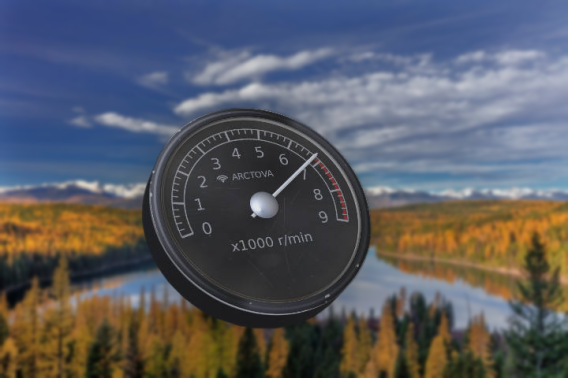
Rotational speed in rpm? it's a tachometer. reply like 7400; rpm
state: 6800; rpm
